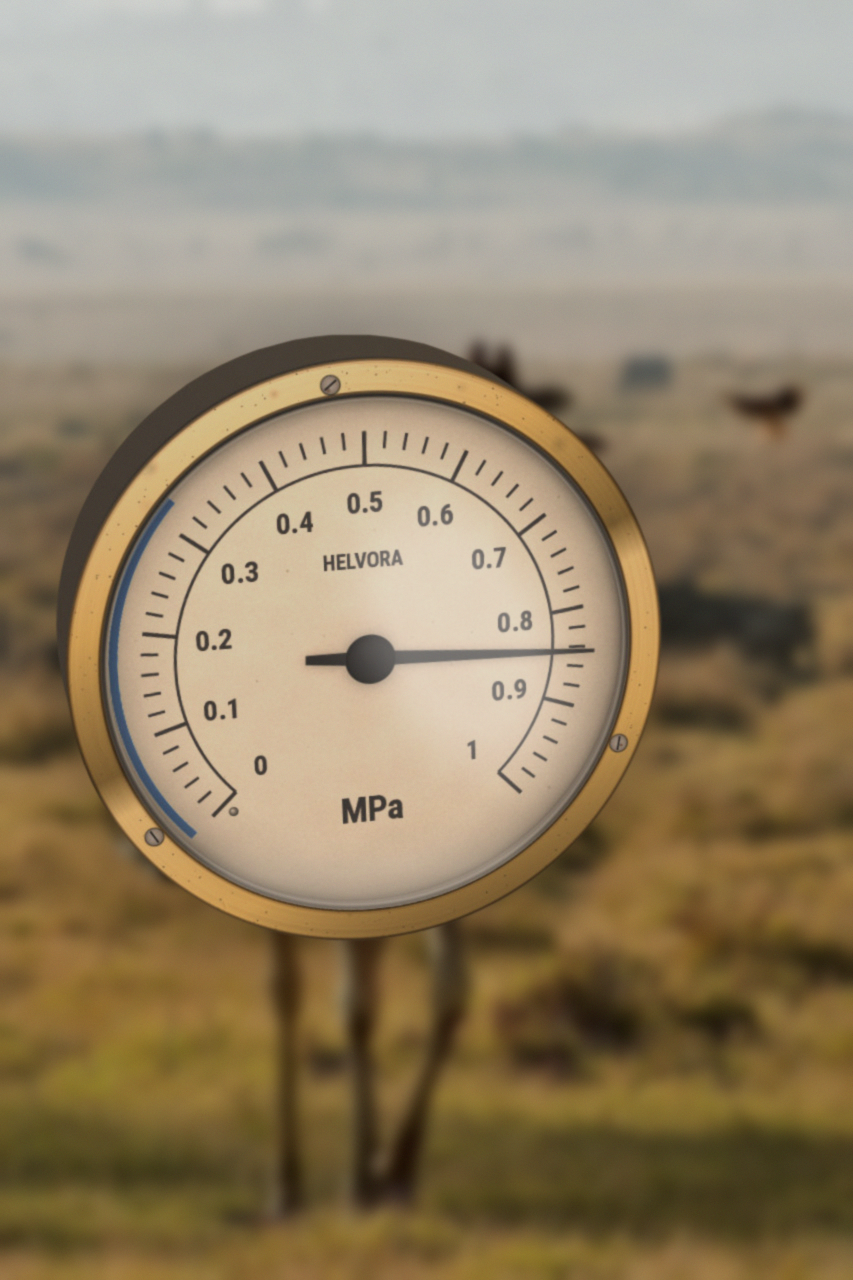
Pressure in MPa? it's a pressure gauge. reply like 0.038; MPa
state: 0.84; MPa
